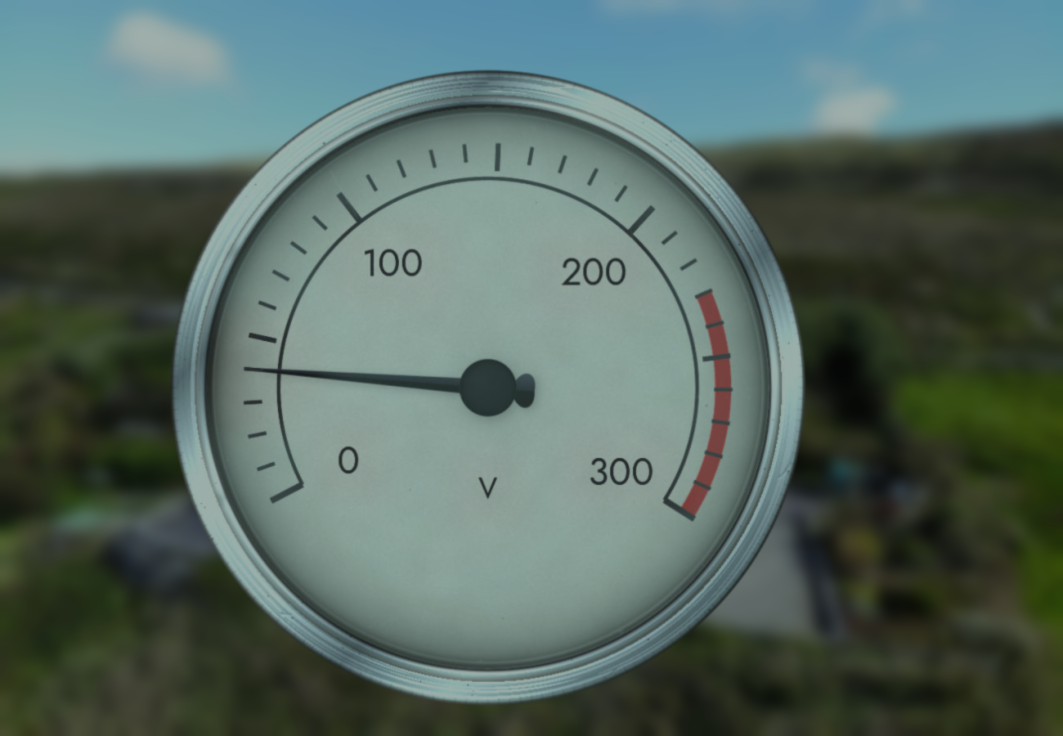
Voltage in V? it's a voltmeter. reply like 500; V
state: 40; V
